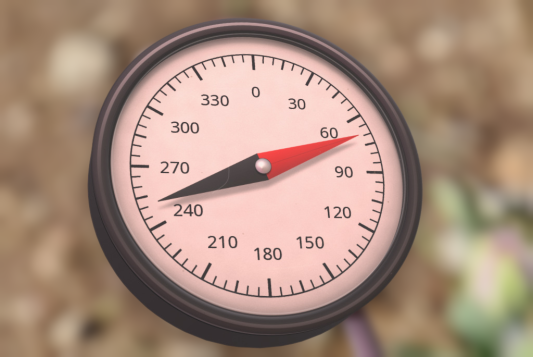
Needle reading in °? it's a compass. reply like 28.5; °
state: 70; °
